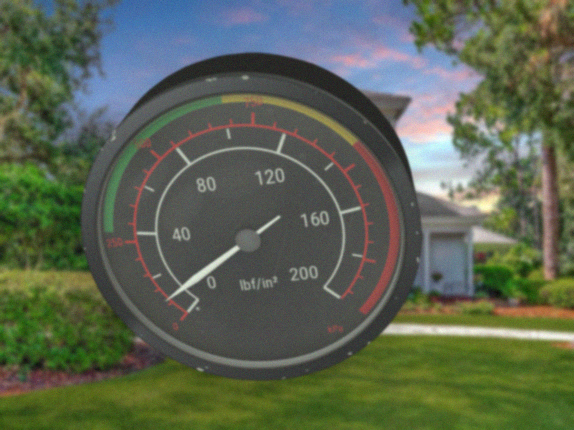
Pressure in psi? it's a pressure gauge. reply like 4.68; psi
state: 10; psi
